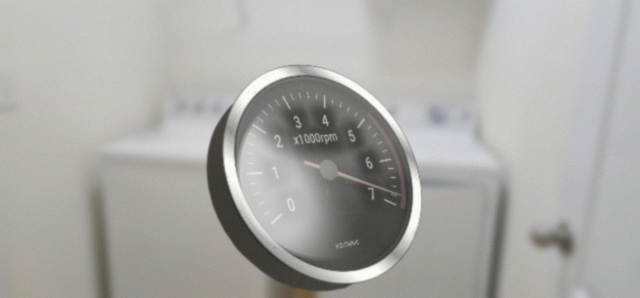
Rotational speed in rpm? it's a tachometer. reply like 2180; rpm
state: 6800; rpm
